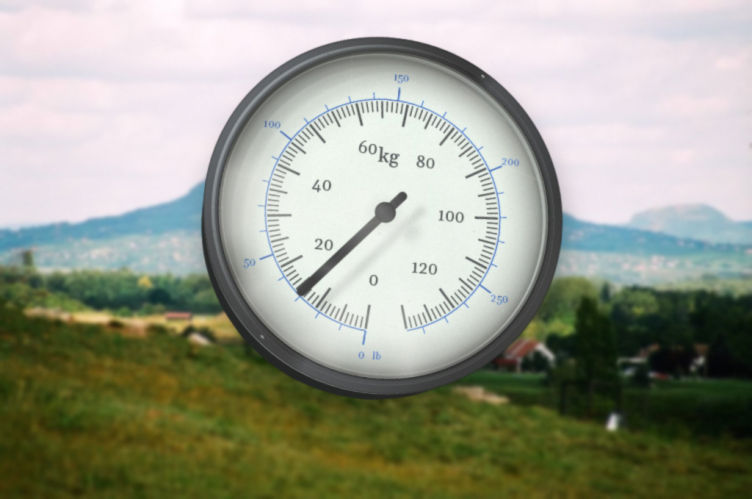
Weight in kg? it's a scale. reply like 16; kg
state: 14; kg
